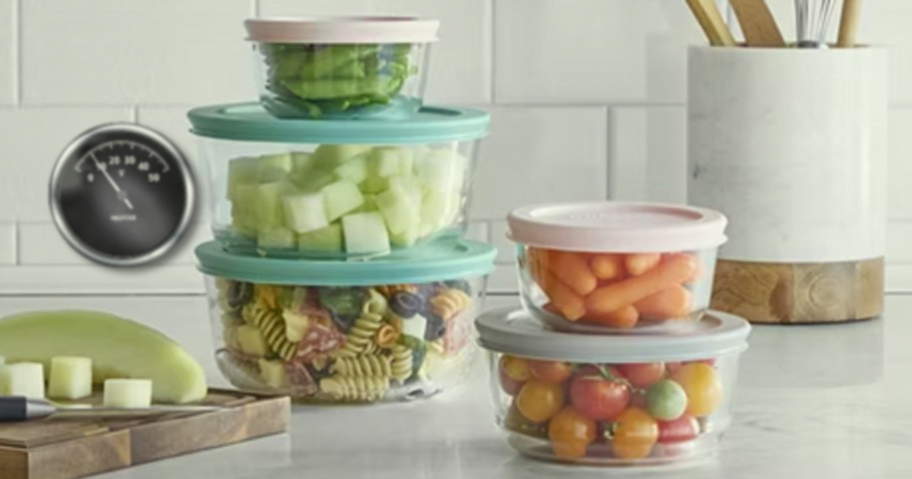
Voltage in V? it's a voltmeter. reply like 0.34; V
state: 10; V
